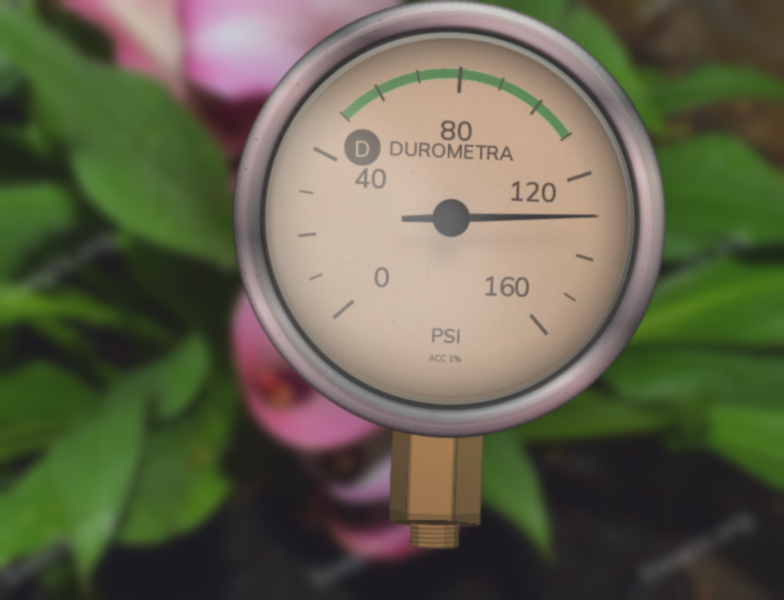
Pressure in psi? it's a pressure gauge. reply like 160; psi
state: 130; psi
